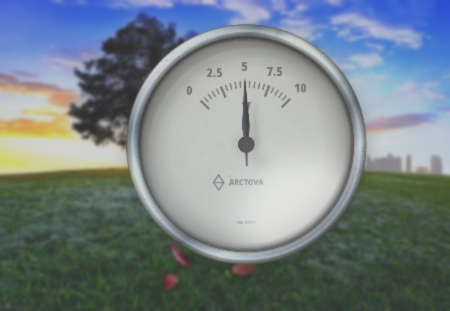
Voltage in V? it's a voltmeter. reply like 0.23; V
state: 5; V
